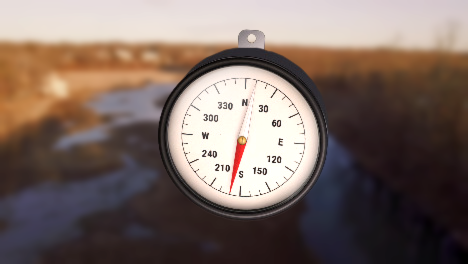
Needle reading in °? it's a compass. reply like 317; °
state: 190; °
